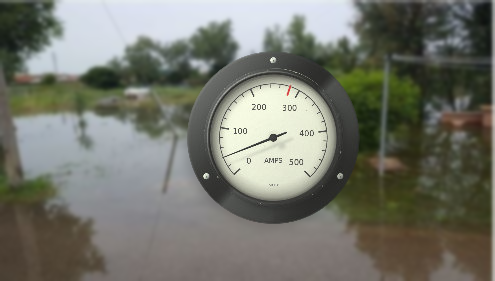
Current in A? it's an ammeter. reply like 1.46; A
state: 40; A
